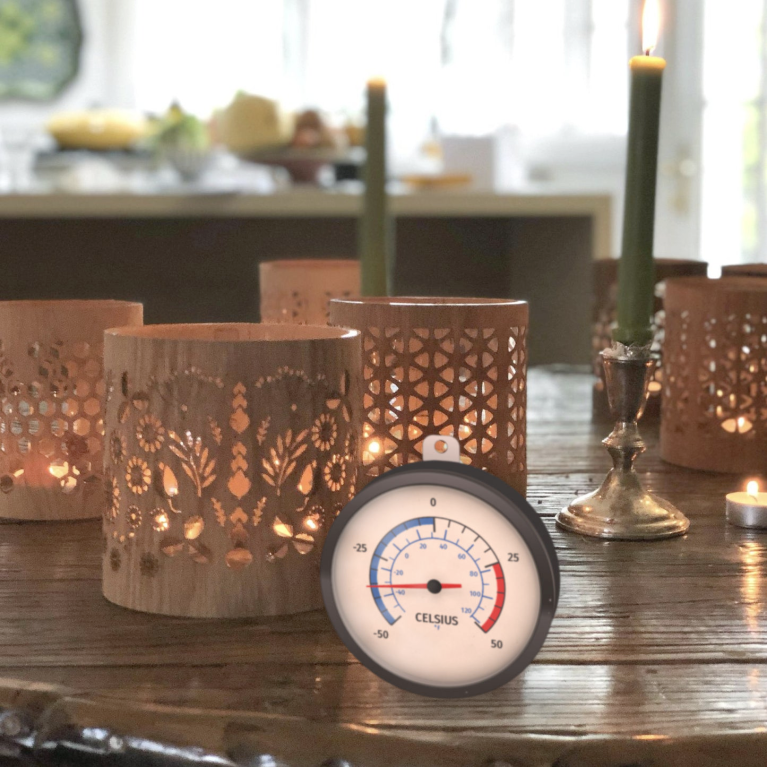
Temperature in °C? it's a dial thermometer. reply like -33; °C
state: -35; °C
